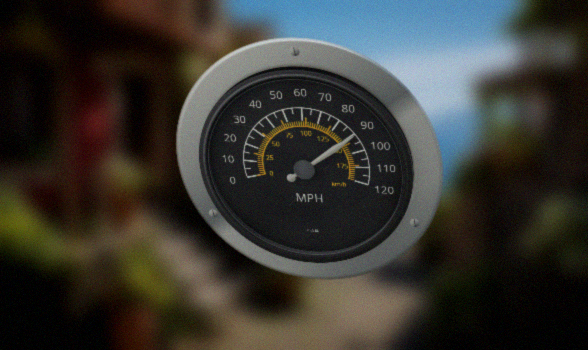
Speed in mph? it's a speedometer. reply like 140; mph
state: 90; mph
